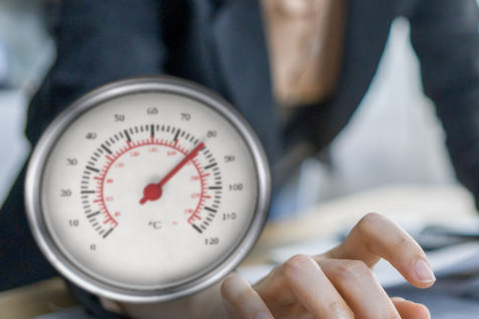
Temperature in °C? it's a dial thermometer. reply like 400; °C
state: 80; °C
